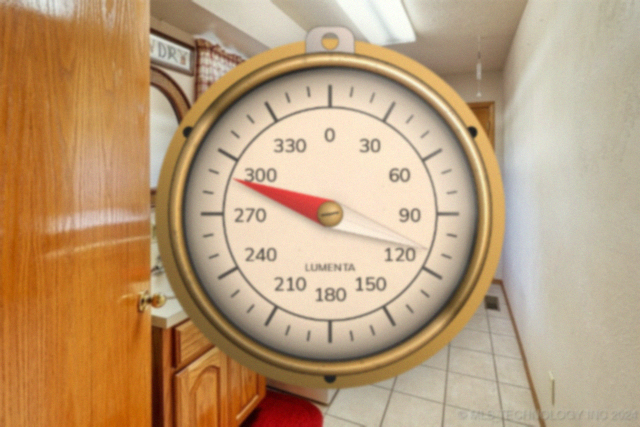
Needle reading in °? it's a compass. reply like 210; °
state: 290; °
